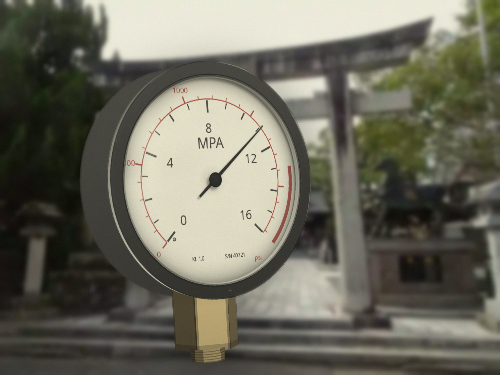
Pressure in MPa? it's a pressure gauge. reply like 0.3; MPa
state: 11; MPa
